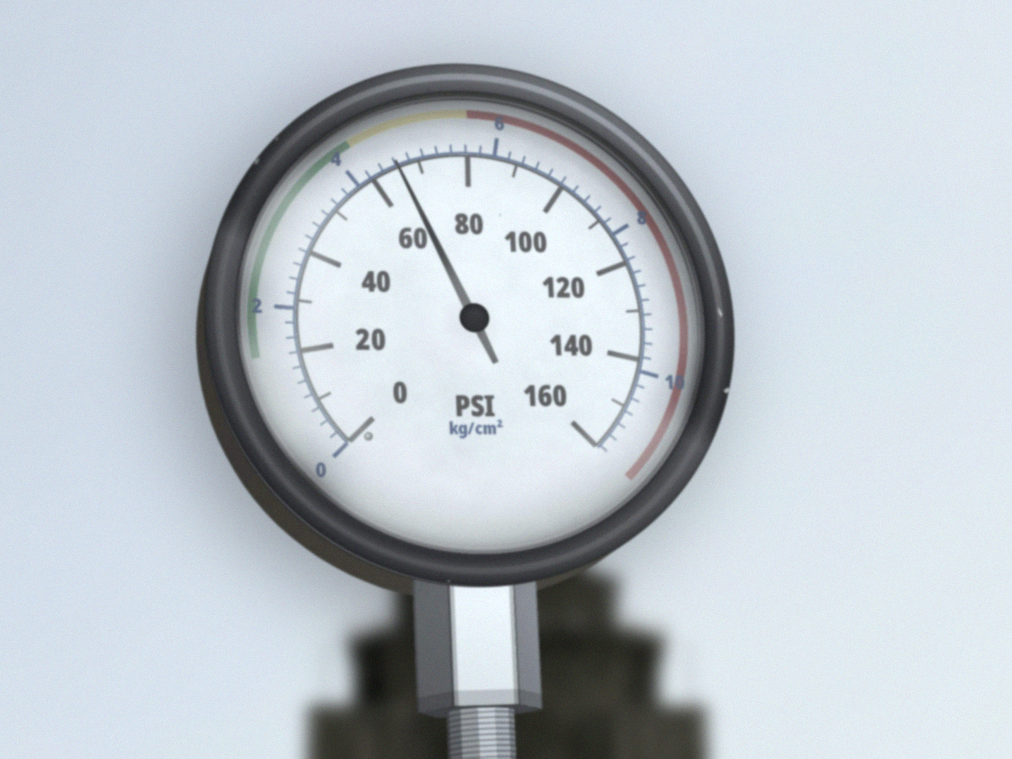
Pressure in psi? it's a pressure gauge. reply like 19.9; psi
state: 65; psi
